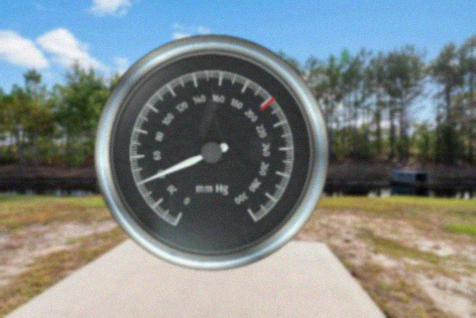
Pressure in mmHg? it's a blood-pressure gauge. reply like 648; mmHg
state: 40; mmHg
